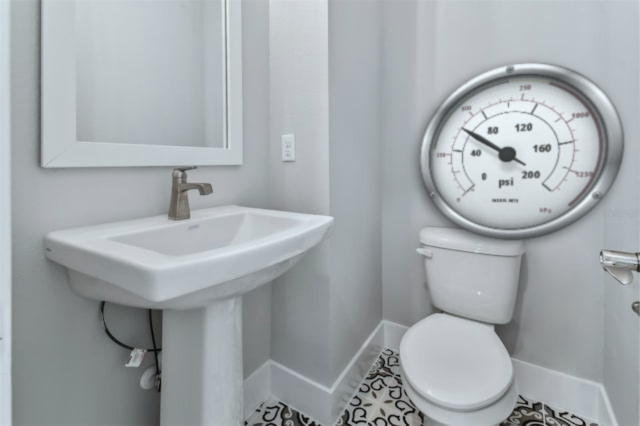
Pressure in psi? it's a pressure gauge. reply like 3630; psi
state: 60; psi
